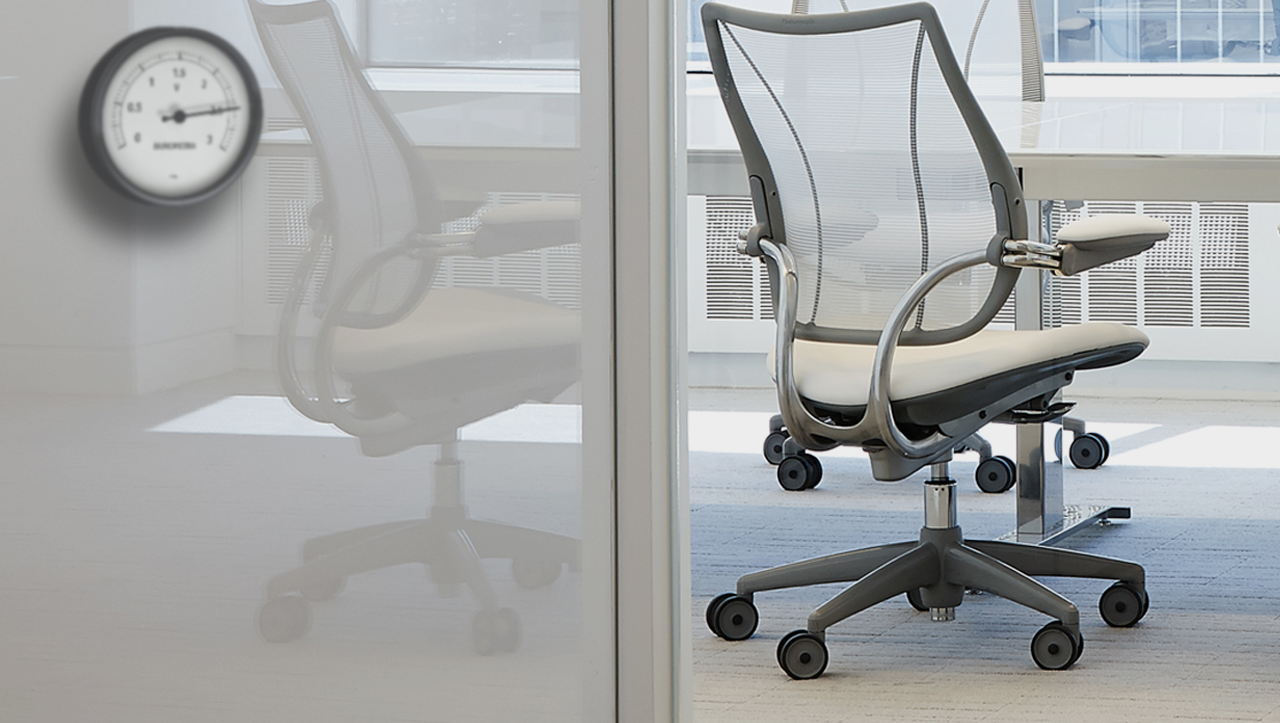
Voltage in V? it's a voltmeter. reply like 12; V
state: 2.5; V
